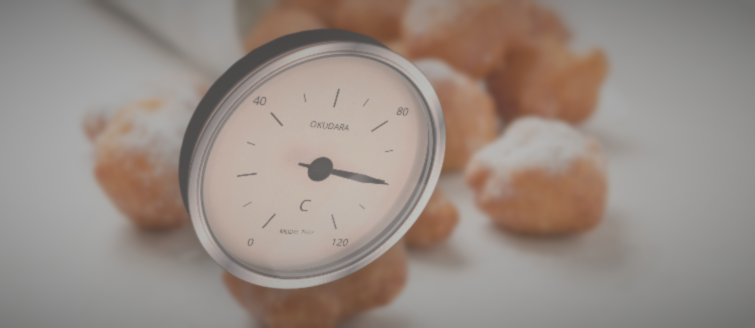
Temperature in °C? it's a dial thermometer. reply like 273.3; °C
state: 100; °C
